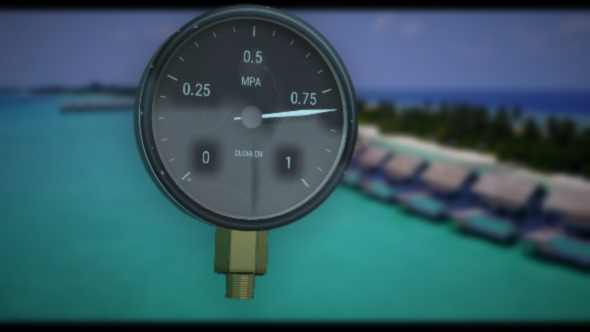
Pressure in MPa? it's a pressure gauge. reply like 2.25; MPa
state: 0.8; MPa
